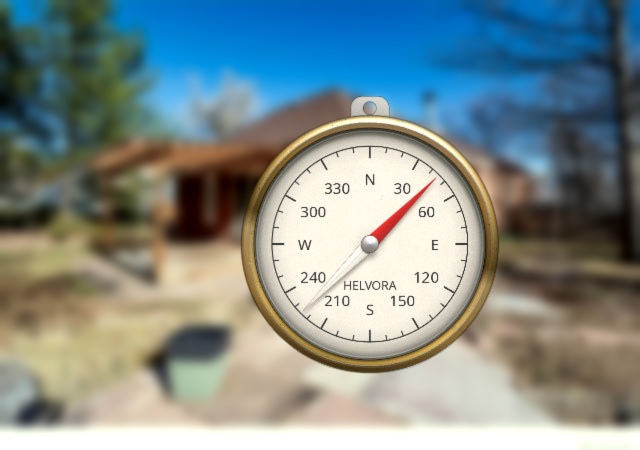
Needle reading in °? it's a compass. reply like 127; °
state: 45; °
